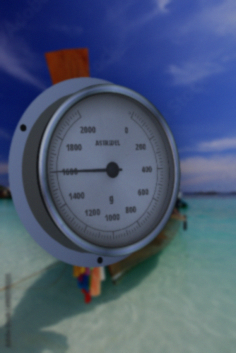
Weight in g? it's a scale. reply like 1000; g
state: 1600; g
